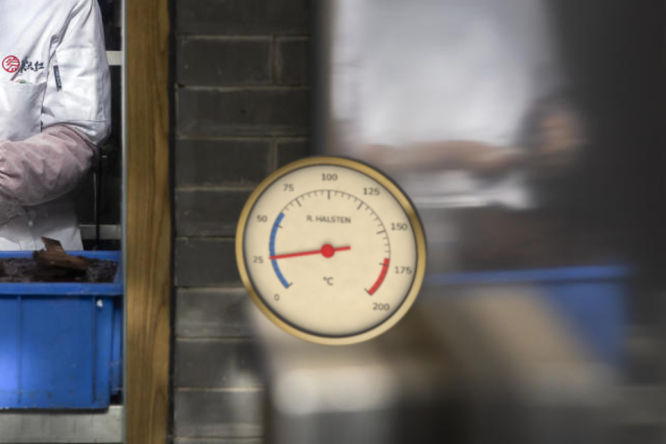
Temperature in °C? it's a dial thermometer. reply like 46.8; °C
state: 25; °C
